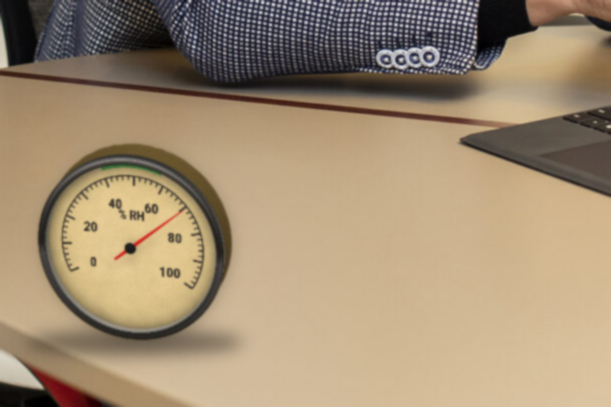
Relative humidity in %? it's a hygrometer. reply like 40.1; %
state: 70; %
